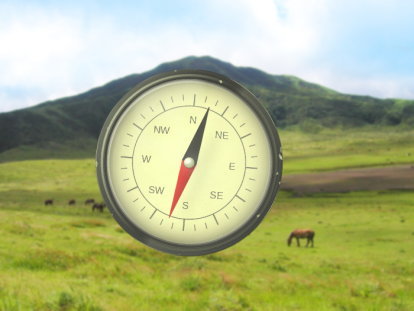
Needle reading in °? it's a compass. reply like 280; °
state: 195; °
